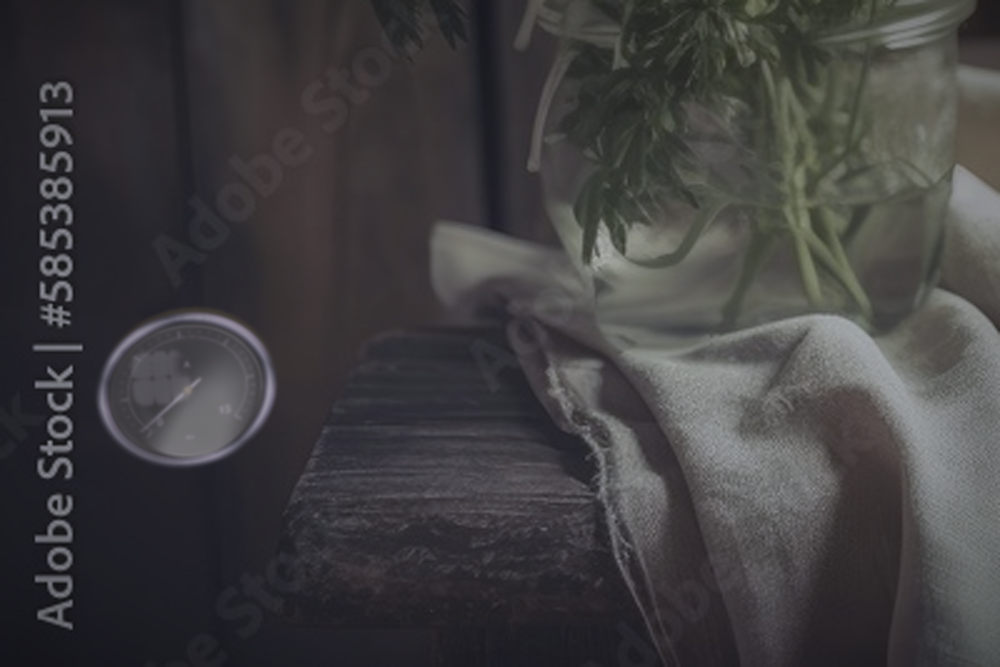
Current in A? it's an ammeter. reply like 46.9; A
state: 0.5; A
